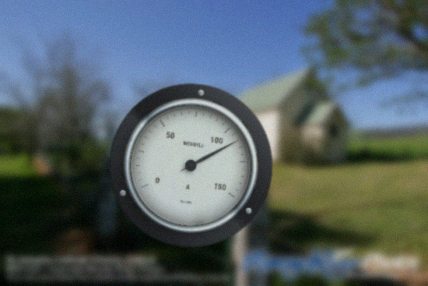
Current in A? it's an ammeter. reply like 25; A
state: 110; A
